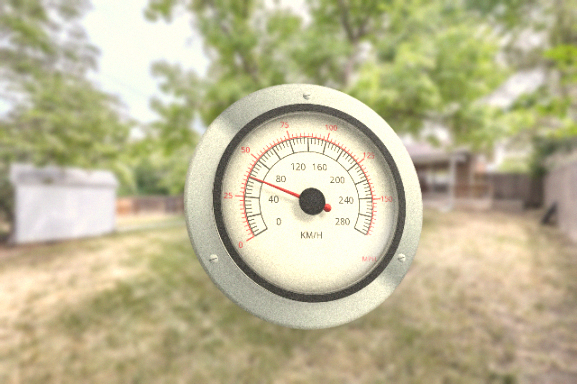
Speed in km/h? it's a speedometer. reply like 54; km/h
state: 60; km/h
